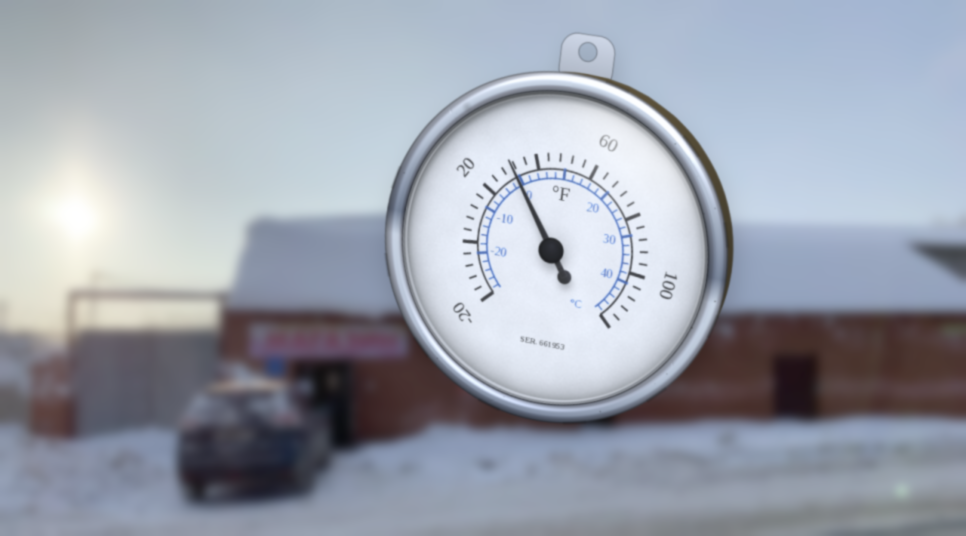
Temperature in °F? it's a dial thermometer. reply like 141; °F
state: 32; °F
